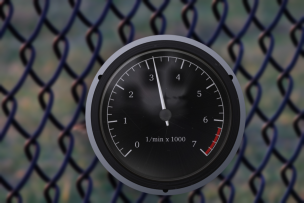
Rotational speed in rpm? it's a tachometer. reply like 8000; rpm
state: 3200; rpm
